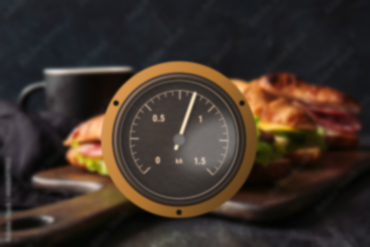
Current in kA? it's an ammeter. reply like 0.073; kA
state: 0.85; kA
